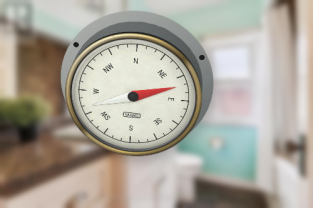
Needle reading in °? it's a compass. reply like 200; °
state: 70; °
